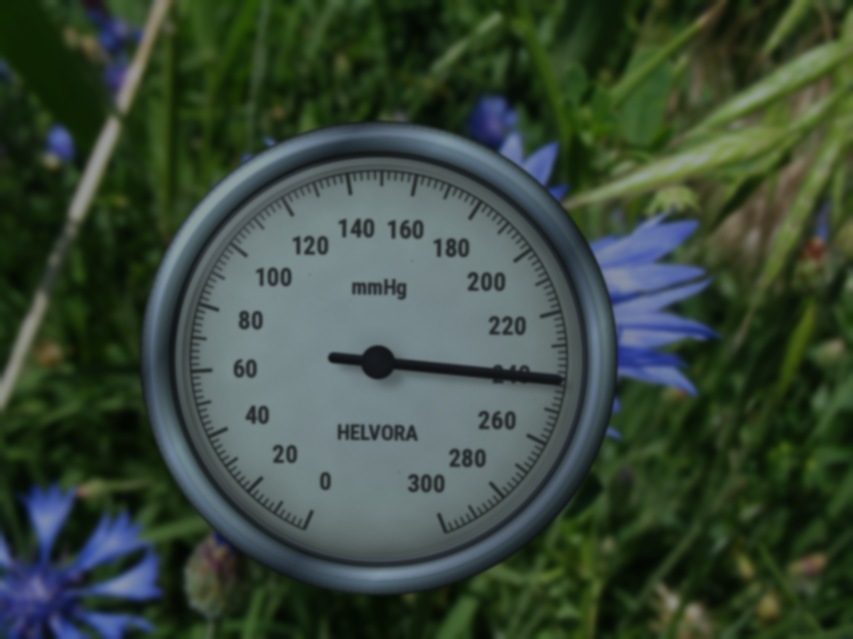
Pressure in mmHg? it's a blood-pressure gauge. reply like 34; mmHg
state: 240; mmHg
